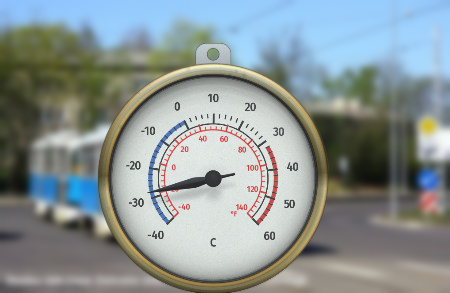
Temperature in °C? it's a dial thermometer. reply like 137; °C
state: -28; °C
